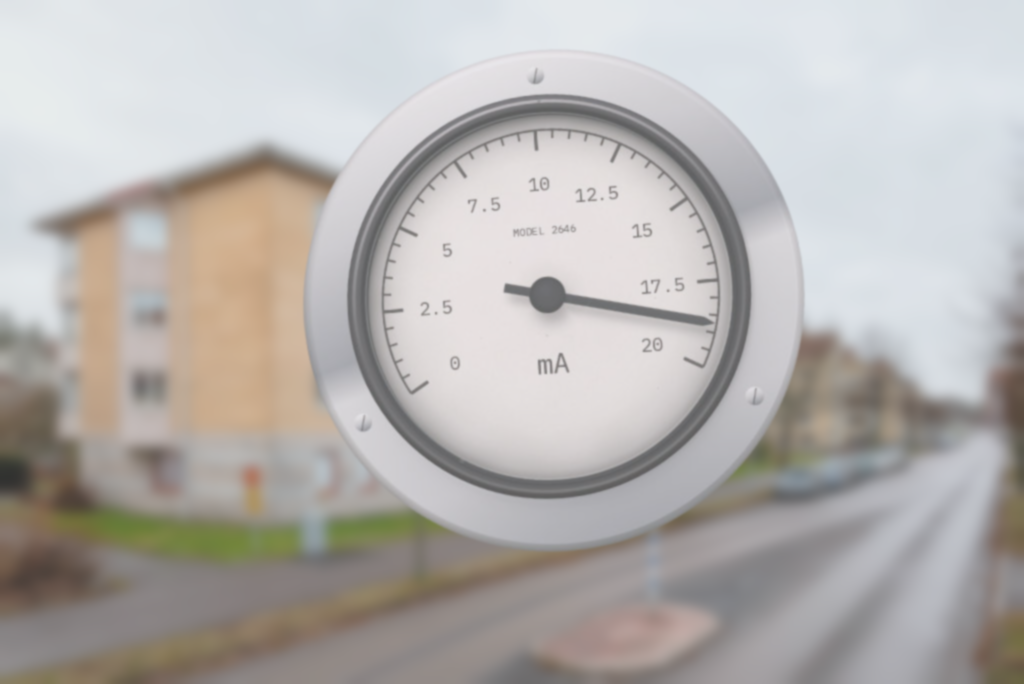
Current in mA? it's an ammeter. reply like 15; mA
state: 18.75; mA
